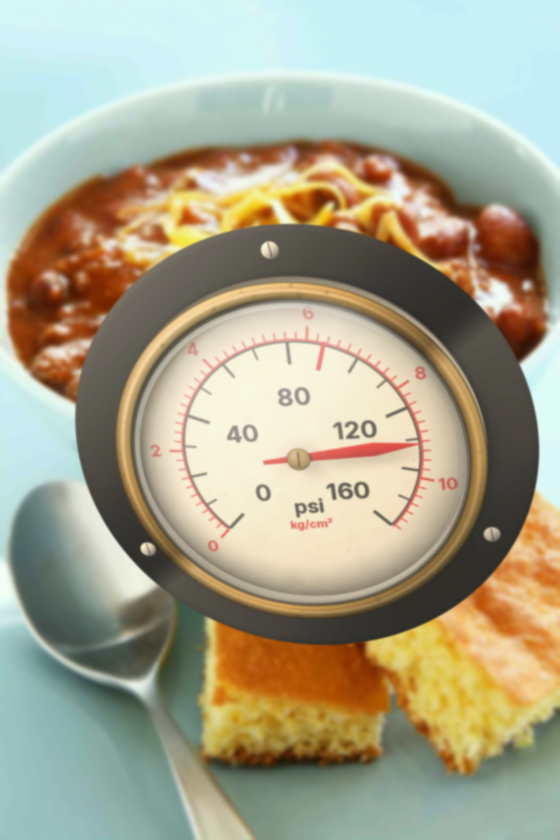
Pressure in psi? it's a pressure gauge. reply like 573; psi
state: 130; psi
